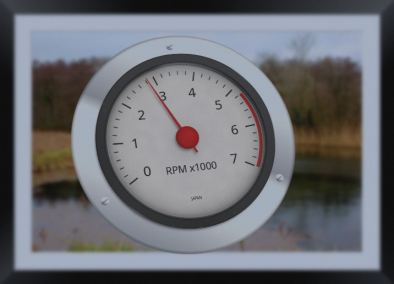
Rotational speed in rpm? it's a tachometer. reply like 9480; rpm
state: 2800; rpm
